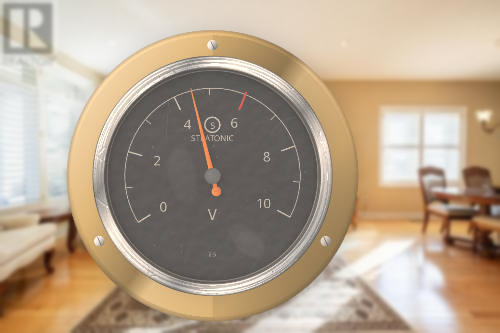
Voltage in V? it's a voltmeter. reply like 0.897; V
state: 4.5; V
